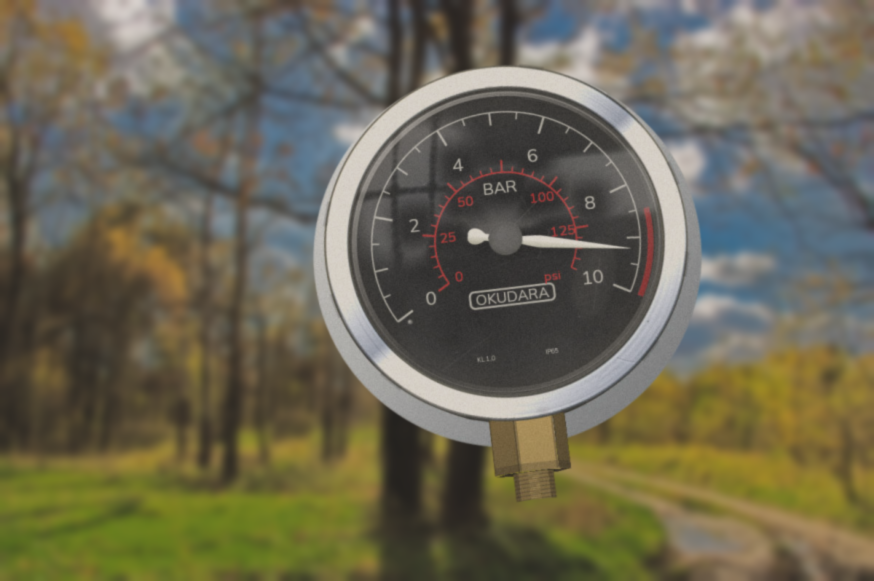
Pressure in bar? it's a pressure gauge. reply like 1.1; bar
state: 9.25; bar
